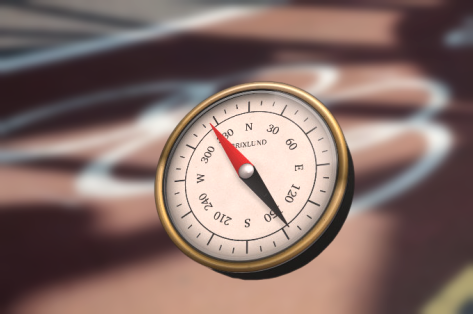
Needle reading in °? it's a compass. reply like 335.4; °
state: 325; °
